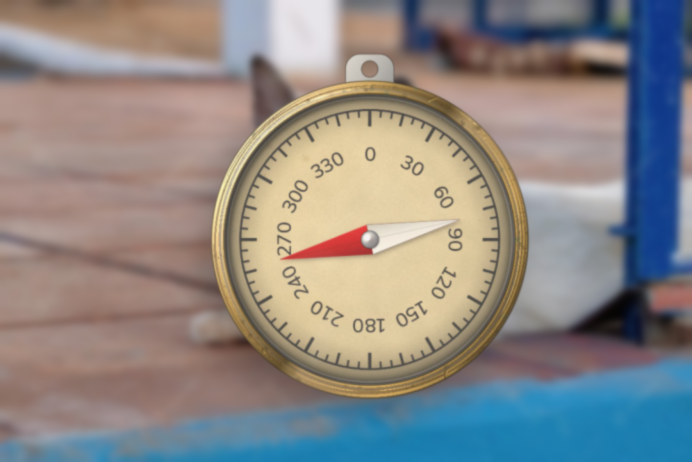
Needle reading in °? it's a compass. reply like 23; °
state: 257.5; °
